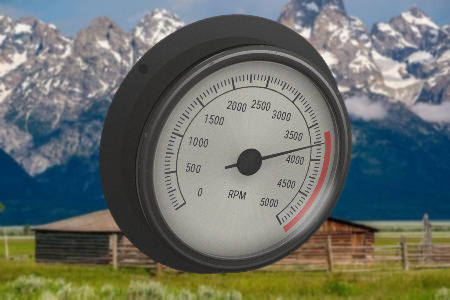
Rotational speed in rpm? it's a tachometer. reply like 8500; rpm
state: 3750; rpm
